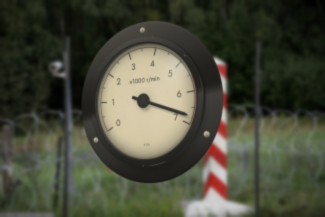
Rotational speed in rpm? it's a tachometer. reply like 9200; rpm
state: 6750; rpm
